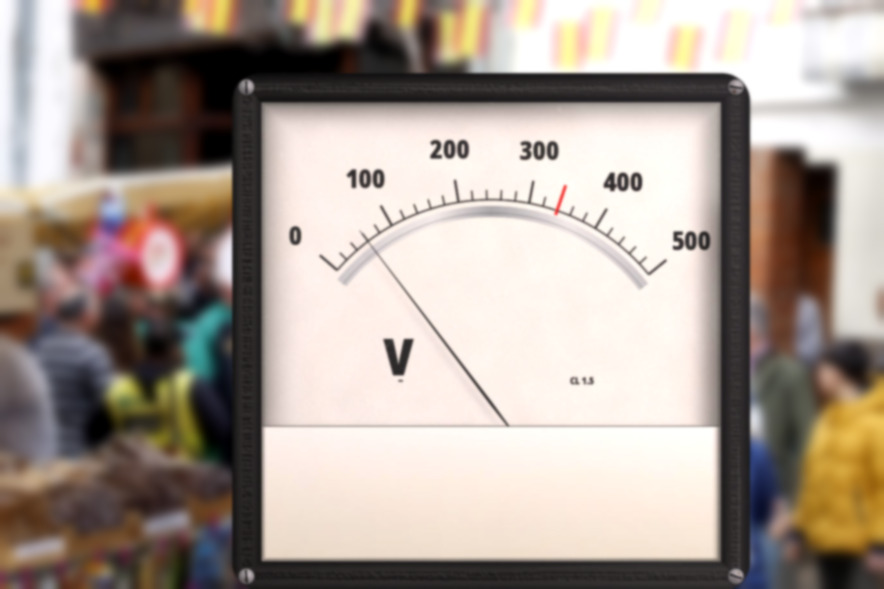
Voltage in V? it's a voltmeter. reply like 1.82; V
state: 60; V
